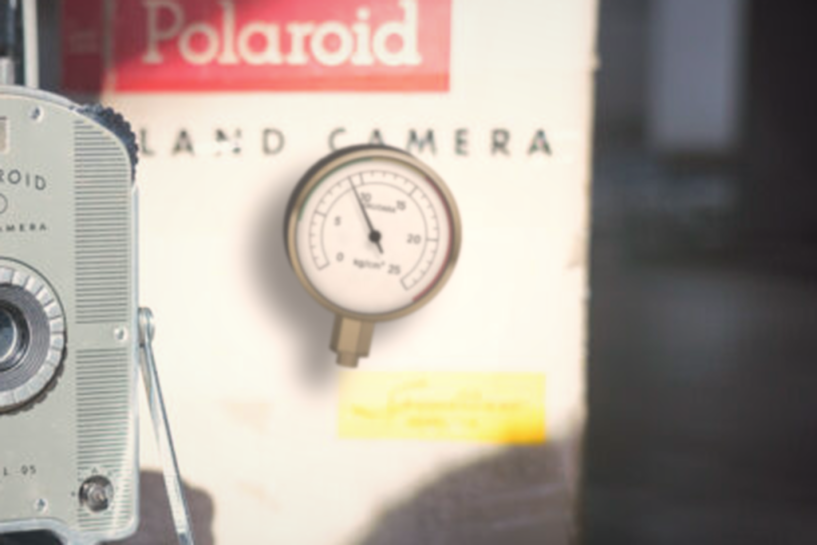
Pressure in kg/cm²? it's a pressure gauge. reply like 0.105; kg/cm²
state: 9; kg/cm²
